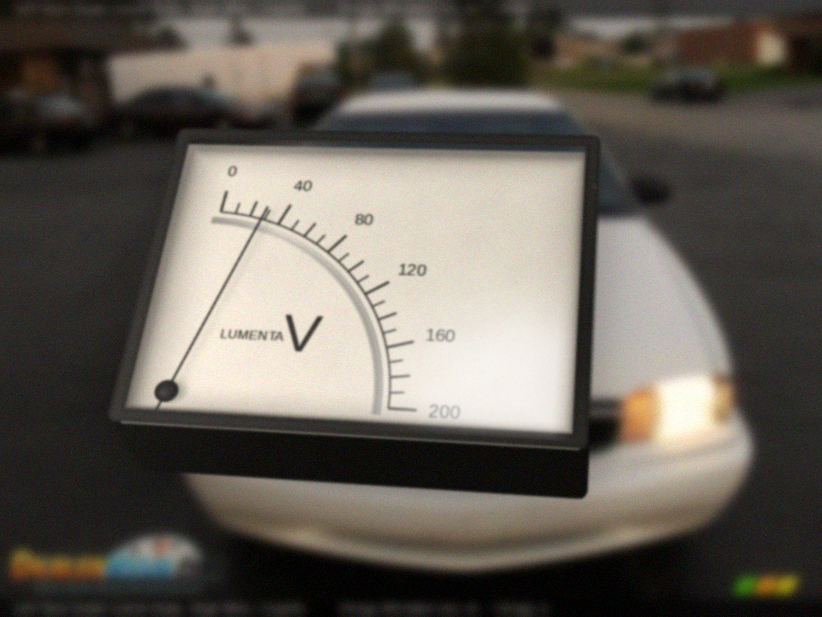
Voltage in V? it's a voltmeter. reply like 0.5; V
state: 30; V
